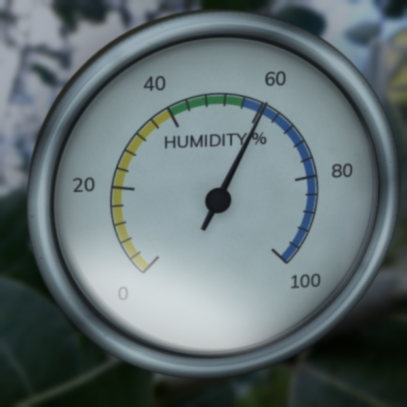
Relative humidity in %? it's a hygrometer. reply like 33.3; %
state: 60; %
